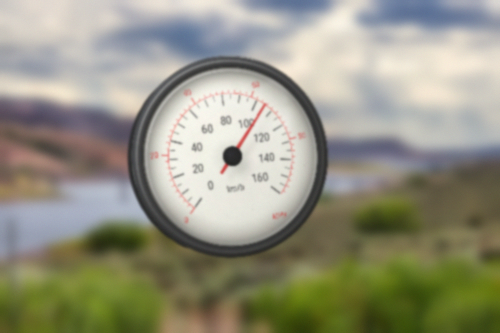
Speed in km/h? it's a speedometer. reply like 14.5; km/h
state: 105; km/h
